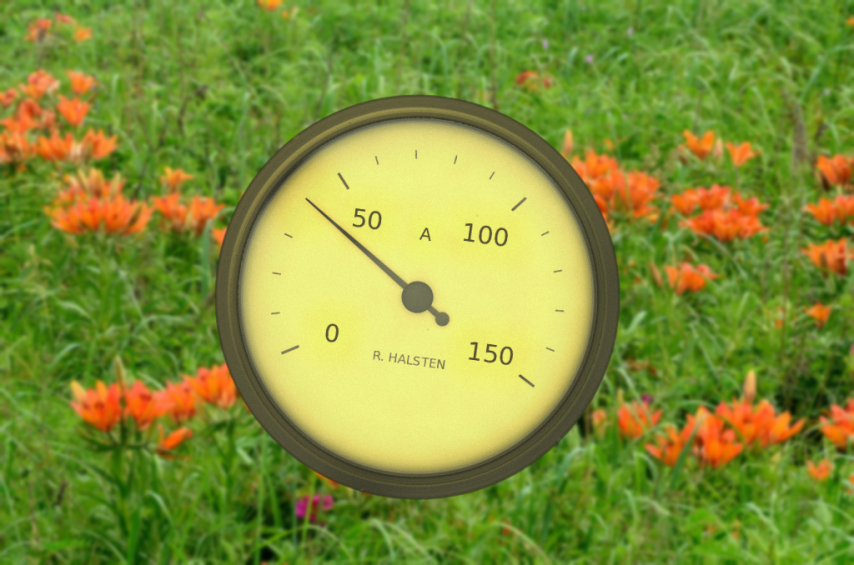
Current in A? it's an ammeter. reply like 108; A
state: 40; A
